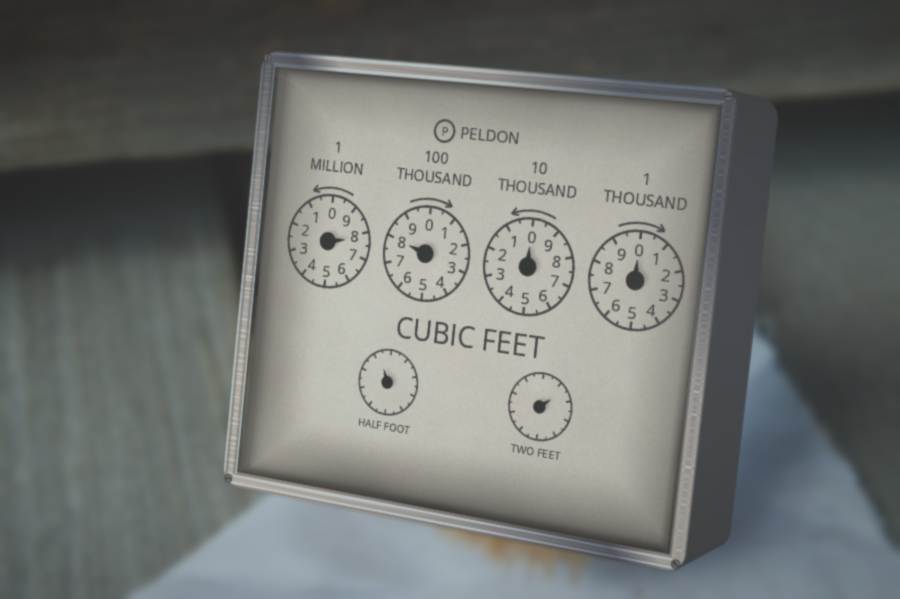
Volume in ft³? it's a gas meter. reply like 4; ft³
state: 780000; ft³
